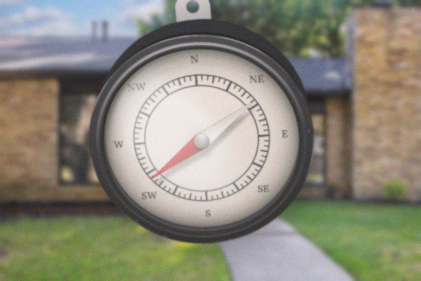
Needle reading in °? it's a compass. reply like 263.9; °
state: 235; °
